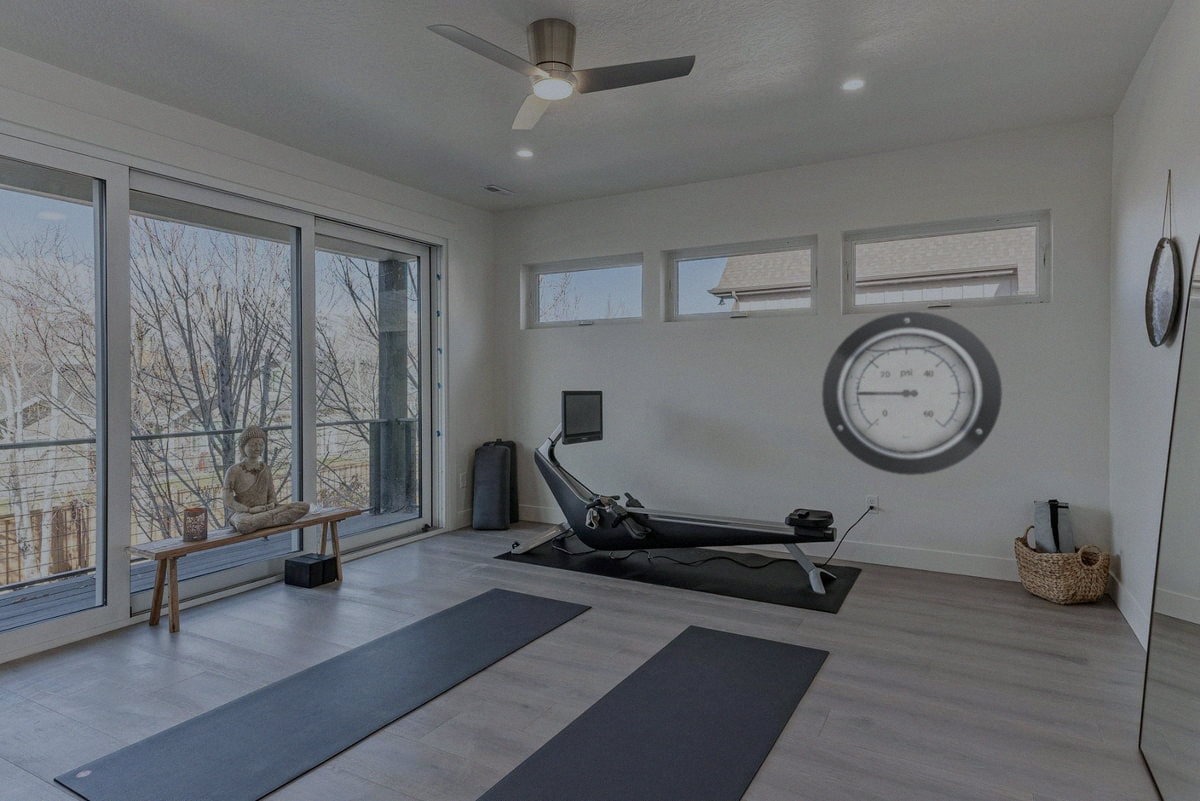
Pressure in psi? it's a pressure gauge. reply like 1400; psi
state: 10; psi
